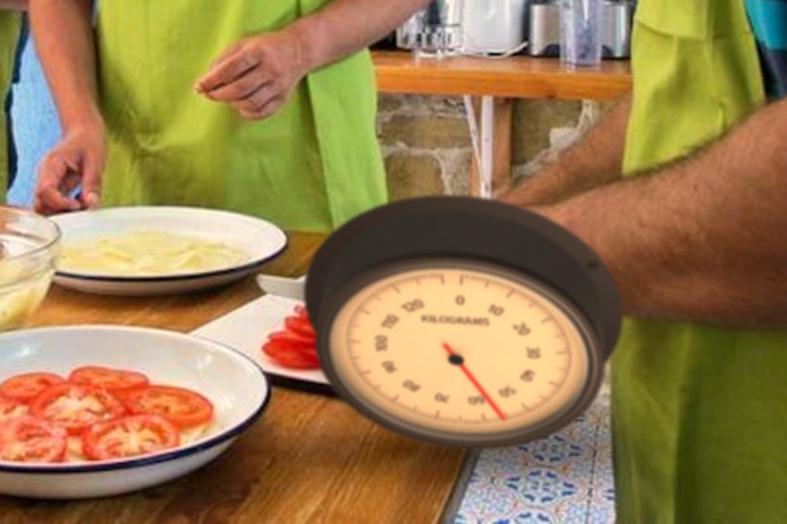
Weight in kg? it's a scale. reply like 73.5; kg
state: 55; kg
